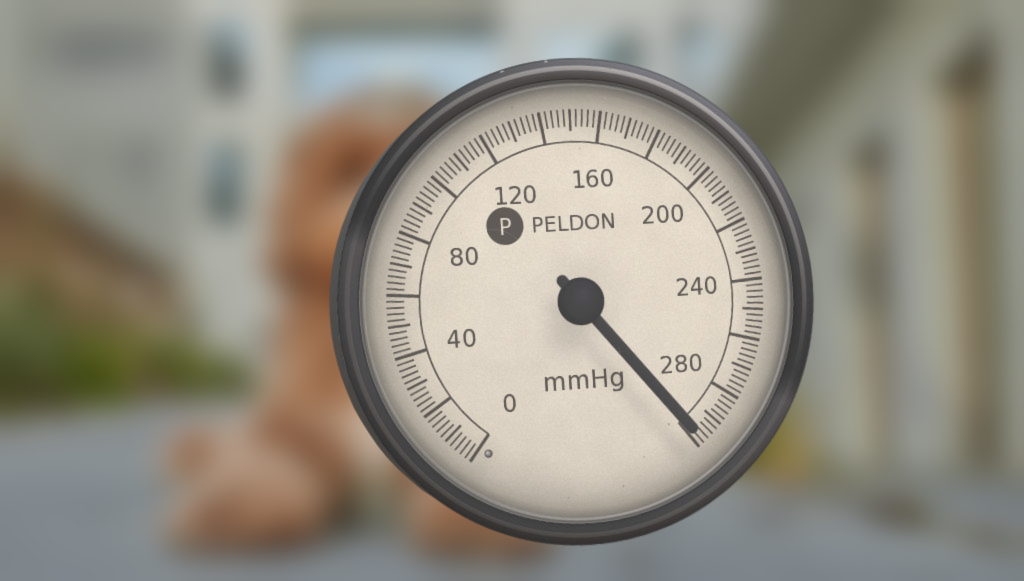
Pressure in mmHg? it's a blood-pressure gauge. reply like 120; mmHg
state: 298; mmHg
